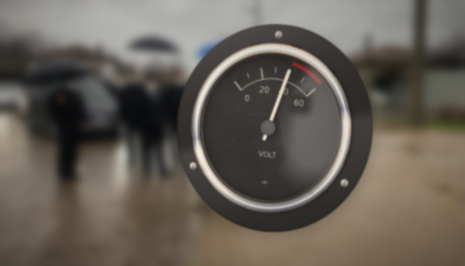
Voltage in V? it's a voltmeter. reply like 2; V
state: 40; V
